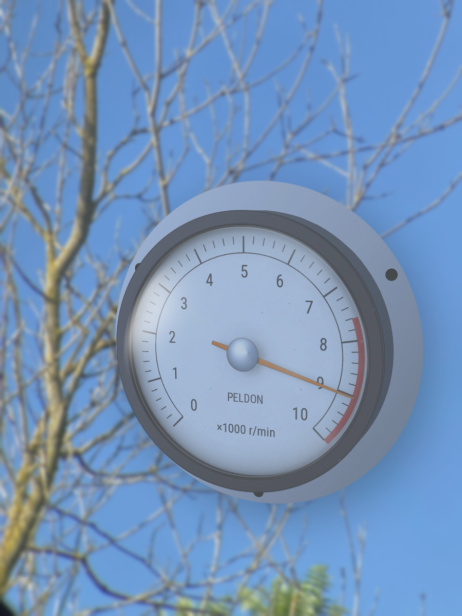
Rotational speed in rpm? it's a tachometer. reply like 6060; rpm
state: 9000; rpm
